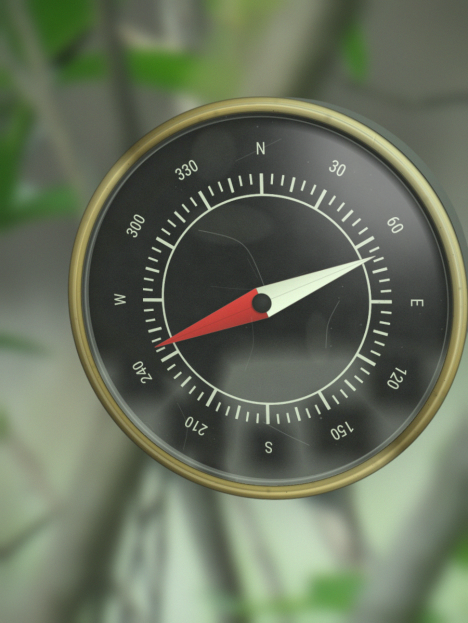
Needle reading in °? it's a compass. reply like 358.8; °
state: 247.5; °
